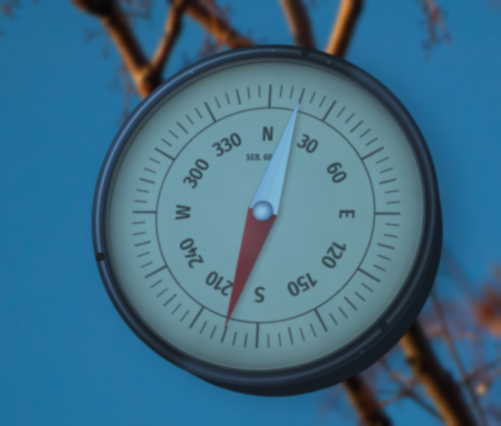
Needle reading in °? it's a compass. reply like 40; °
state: 195; °
